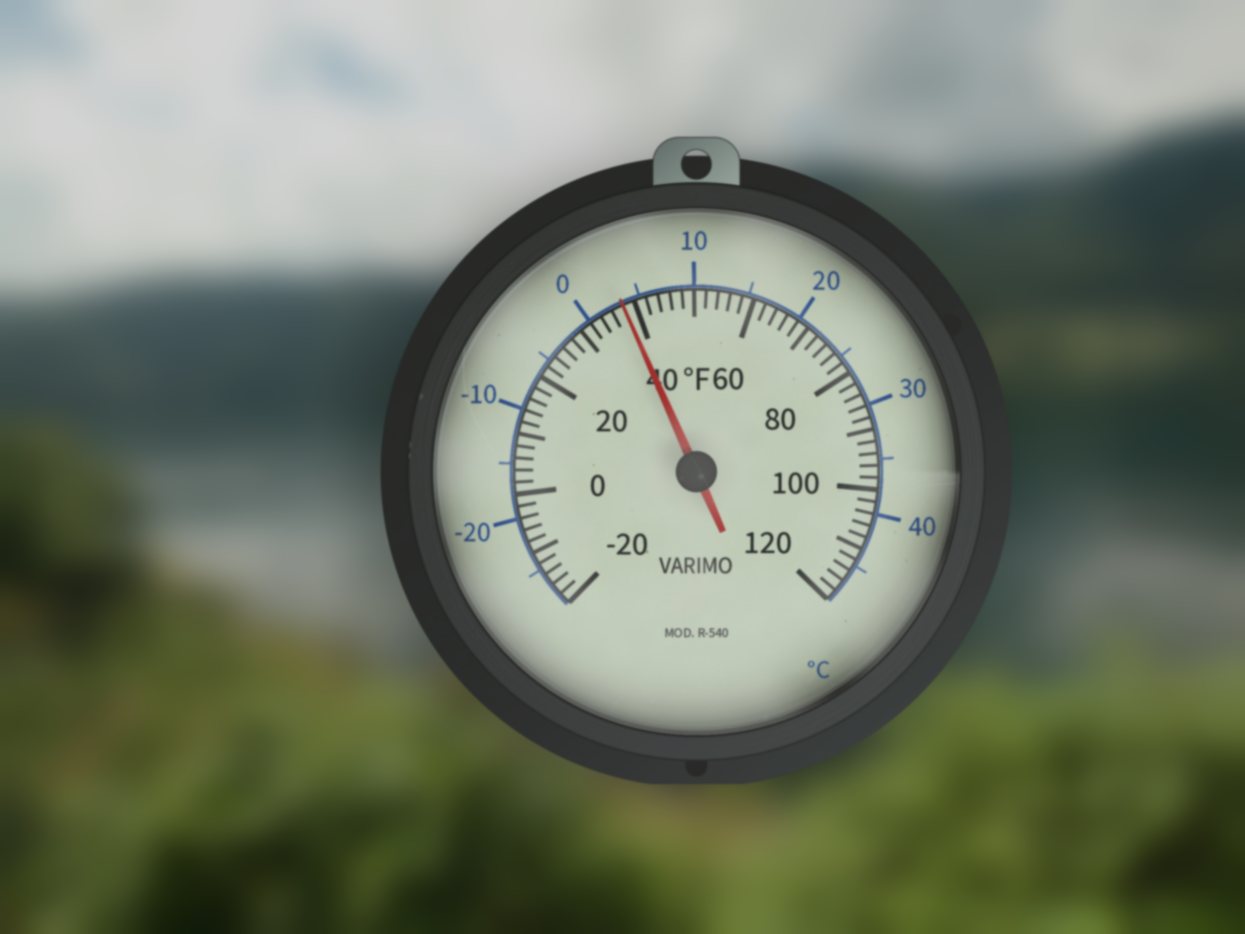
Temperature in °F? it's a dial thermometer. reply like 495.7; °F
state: 38; °F
